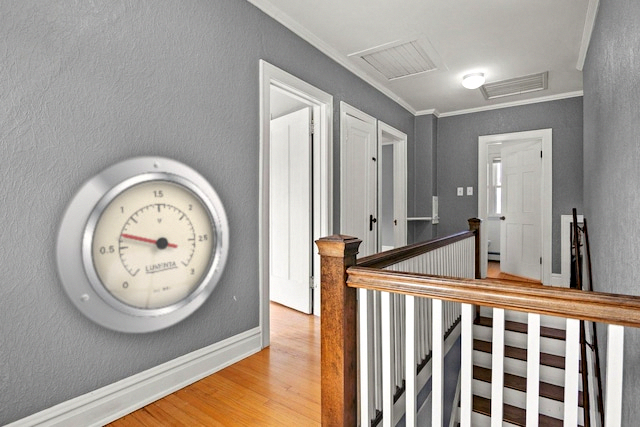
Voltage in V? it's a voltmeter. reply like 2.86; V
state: 0.7; V
